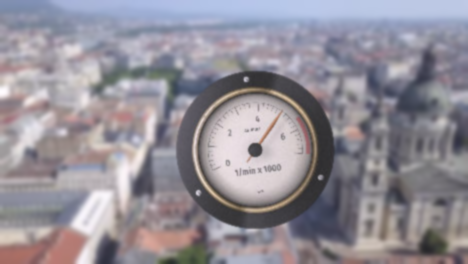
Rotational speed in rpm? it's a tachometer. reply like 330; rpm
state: 5000; rpm
